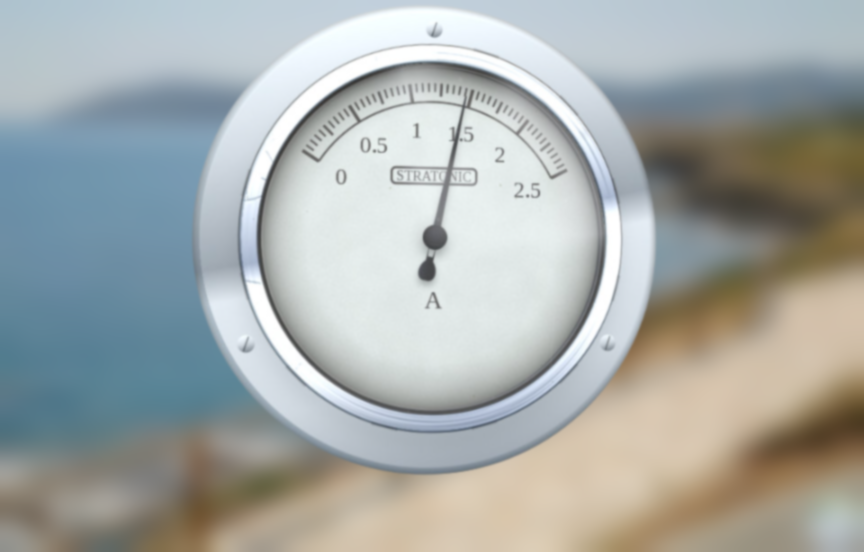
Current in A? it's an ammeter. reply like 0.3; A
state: 1.45; A
